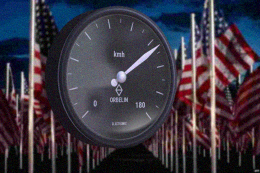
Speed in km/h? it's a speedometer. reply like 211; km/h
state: 125; km/h
